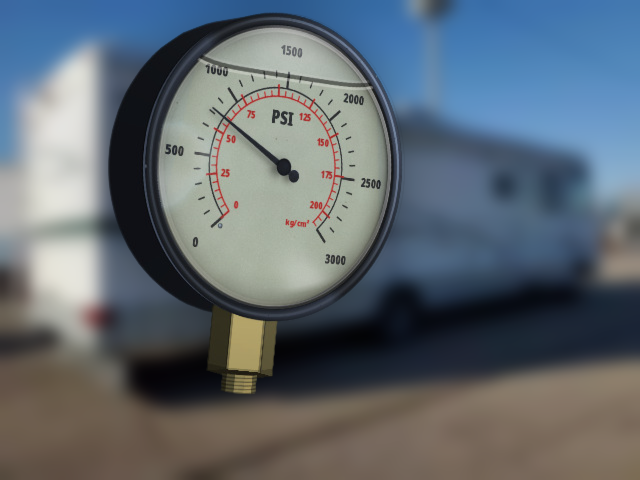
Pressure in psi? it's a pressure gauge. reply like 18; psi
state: 800; psi
